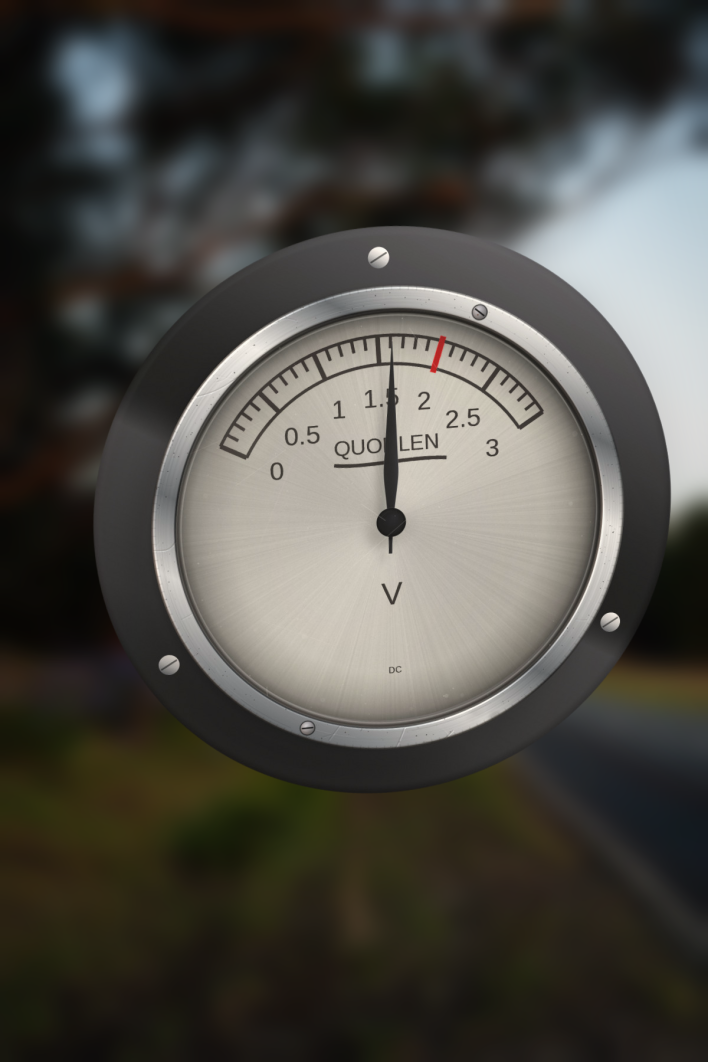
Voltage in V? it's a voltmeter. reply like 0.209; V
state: 1.6; V
